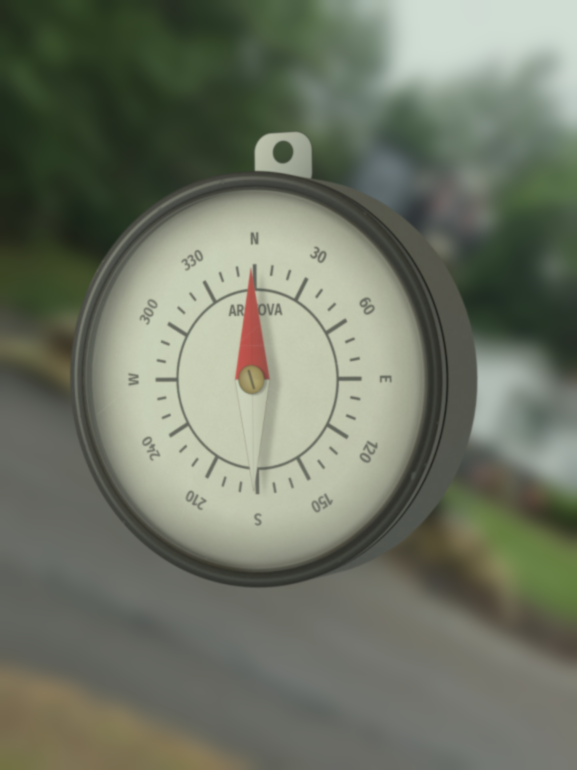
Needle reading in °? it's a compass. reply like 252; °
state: 0; °
